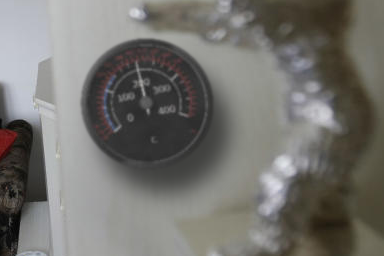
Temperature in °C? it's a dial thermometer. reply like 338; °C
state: 200; °C
